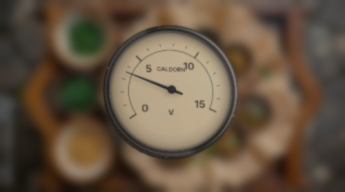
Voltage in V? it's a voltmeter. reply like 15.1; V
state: 3.5; V
